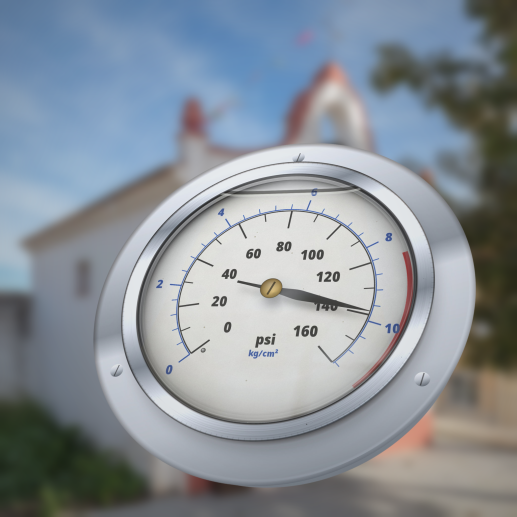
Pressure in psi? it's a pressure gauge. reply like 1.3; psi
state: 140; psi
